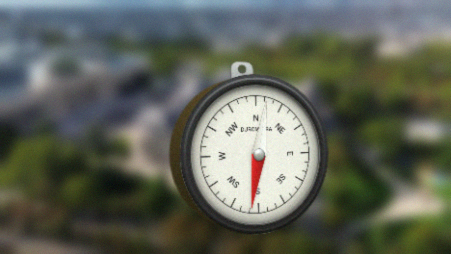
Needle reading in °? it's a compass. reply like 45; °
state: 190; °
